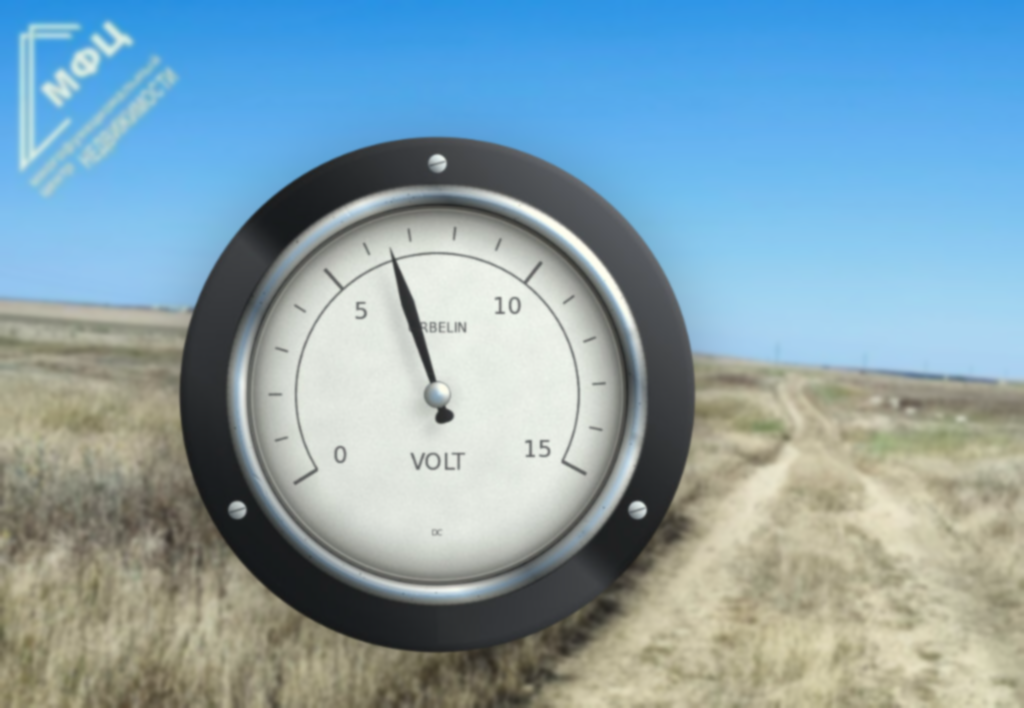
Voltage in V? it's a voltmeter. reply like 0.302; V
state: 6.5; V
